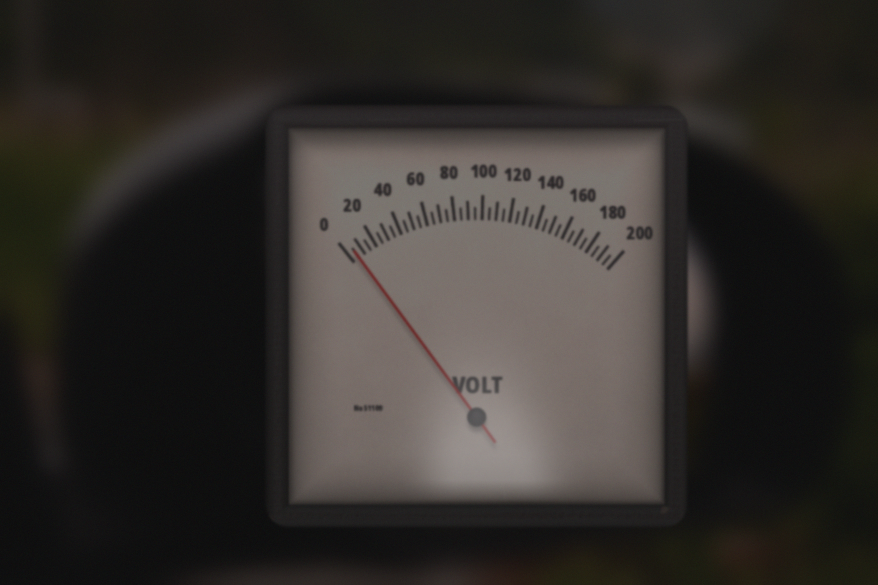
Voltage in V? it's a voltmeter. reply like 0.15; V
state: 5; V
